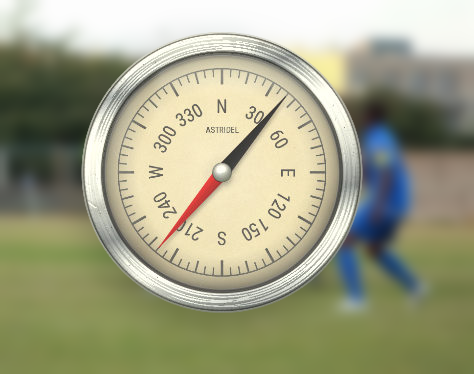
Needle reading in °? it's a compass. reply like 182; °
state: 220; °
